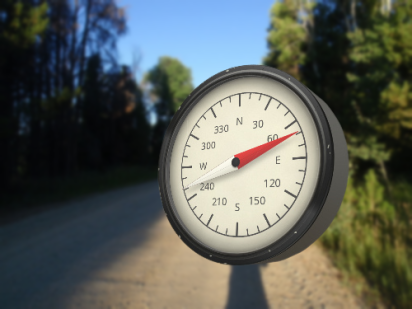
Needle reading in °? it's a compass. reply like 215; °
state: 70; °
